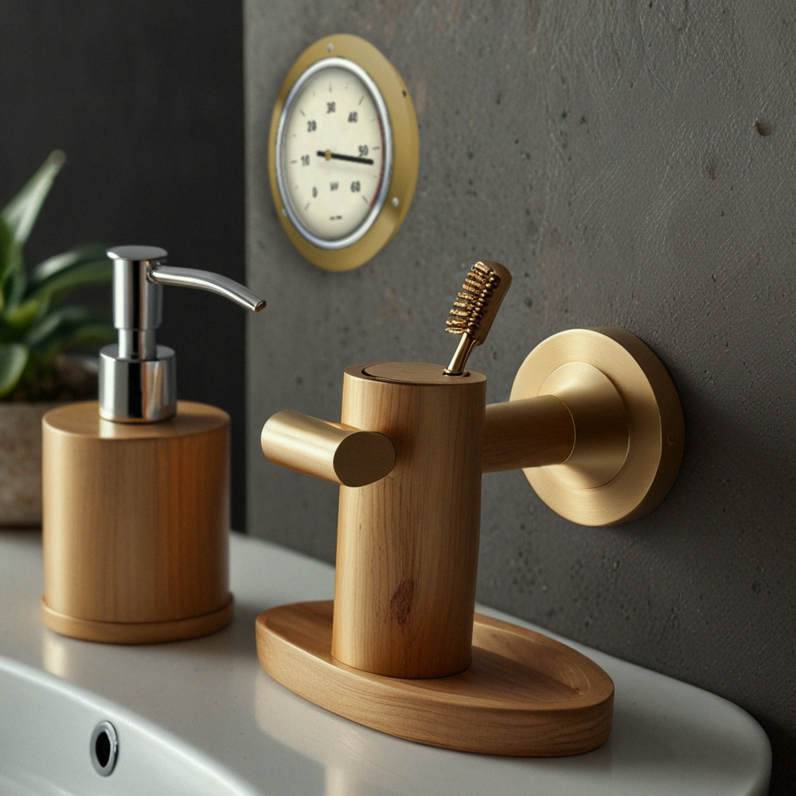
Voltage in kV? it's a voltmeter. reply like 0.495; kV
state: 52.5; kV
